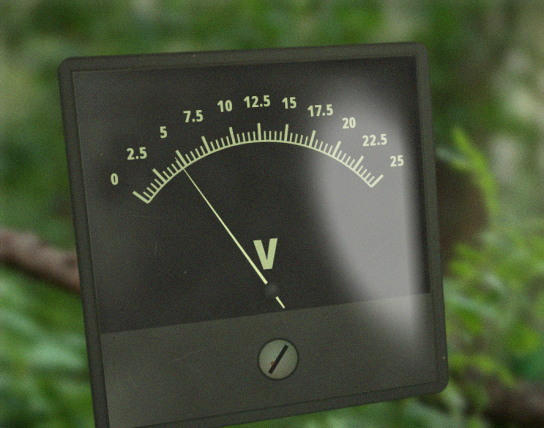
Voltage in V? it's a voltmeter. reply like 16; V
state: 4.5; V
